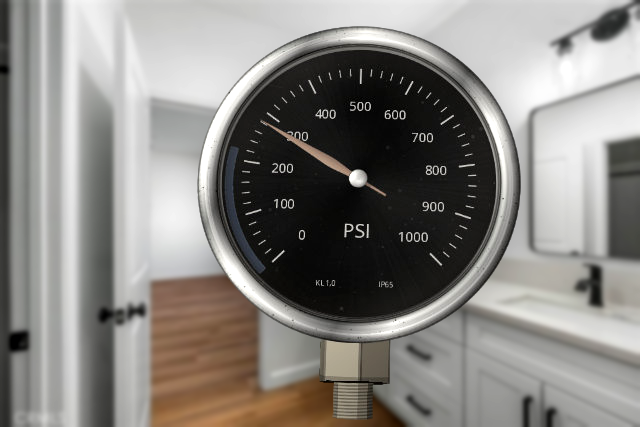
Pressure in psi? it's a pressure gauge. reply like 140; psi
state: 280; psi
